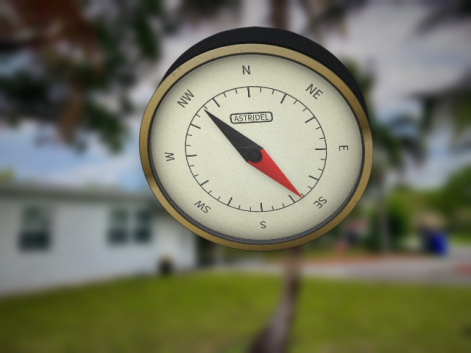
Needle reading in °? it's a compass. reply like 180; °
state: 140; °
